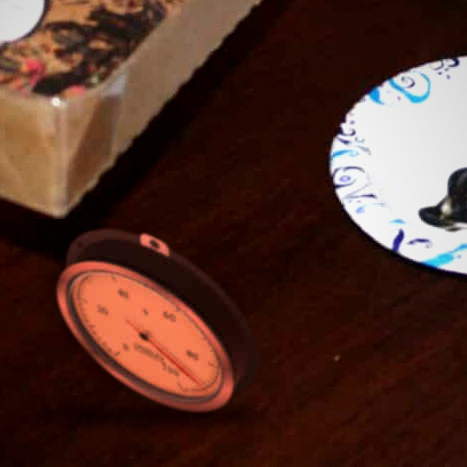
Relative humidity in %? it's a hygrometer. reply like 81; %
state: 90; %
